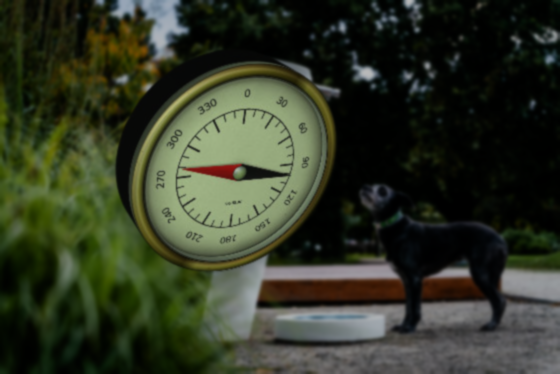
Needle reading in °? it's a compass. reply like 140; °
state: 280; °
